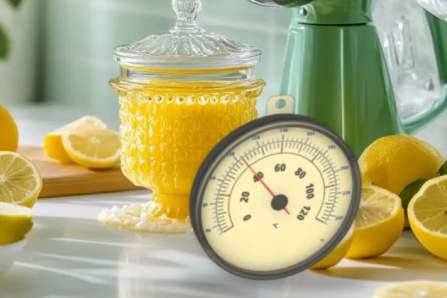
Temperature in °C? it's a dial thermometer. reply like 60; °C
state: 40; °C
